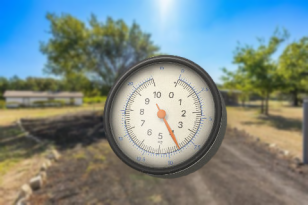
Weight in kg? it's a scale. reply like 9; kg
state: 4; kg
